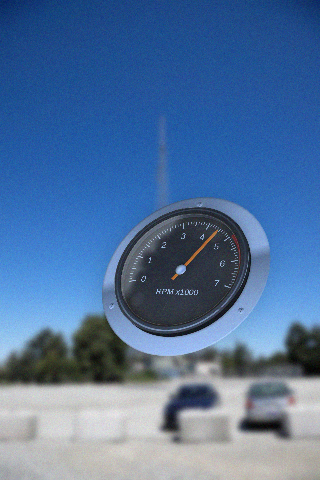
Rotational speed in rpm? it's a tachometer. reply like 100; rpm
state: 4500; rpm
